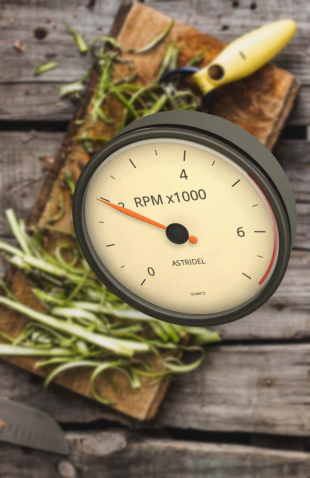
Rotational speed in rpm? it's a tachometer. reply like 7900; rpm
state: 2000; rpm
